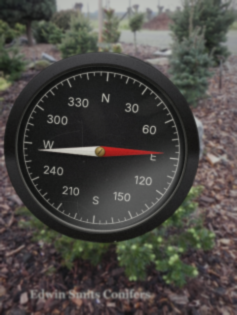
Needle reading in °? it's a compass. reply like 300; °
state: 85; °
